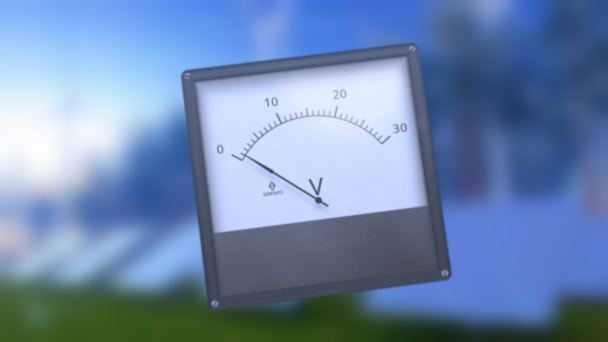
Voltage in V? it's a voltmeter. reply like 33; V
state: 1; V
